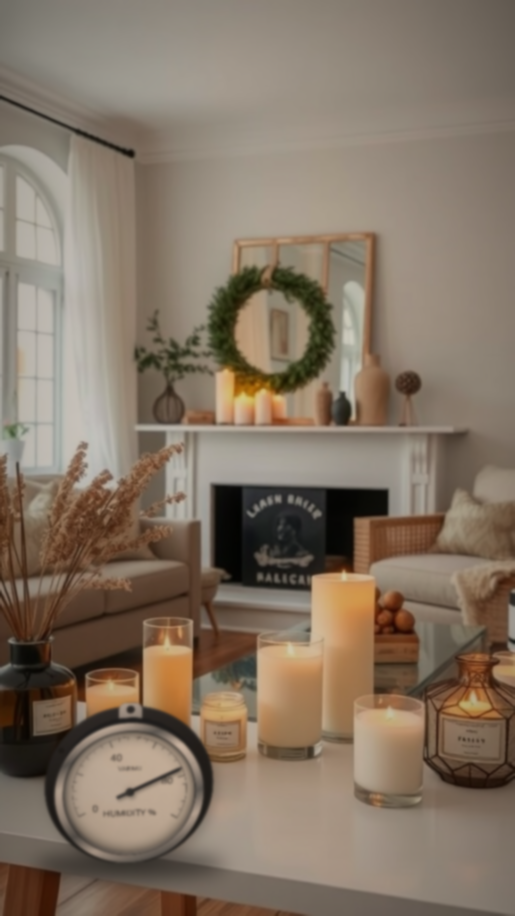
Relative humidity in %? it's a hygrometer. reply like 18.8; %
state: 76; %
